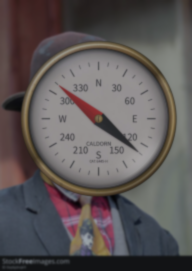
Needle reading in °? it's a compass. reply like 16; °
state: 310; °
